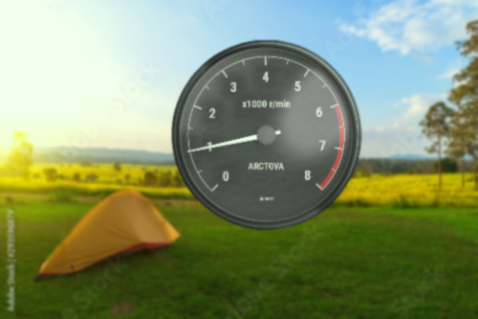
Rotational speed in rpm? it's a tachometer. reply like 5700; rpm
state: 1000; rpm
